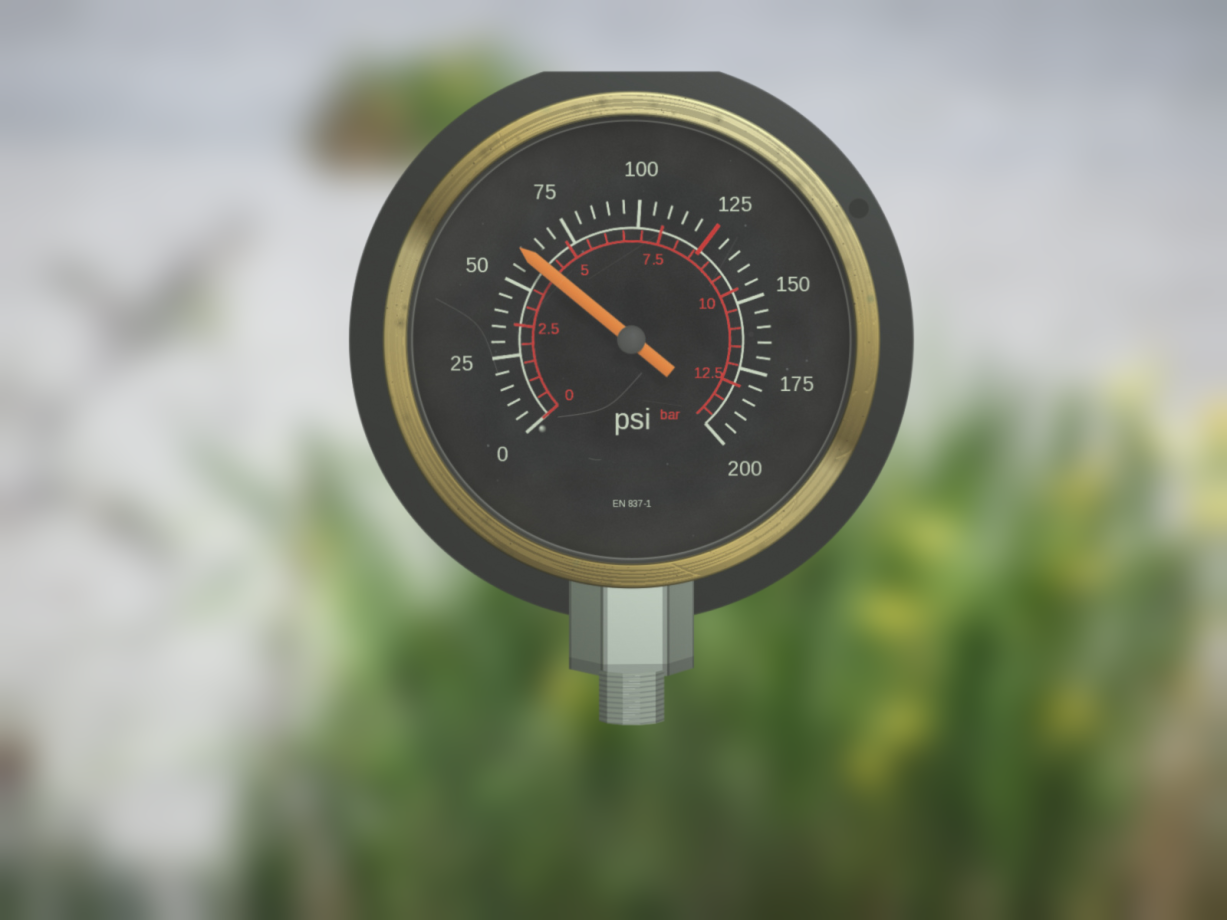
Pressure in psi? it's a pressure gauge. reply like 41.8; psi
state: 60; psi
